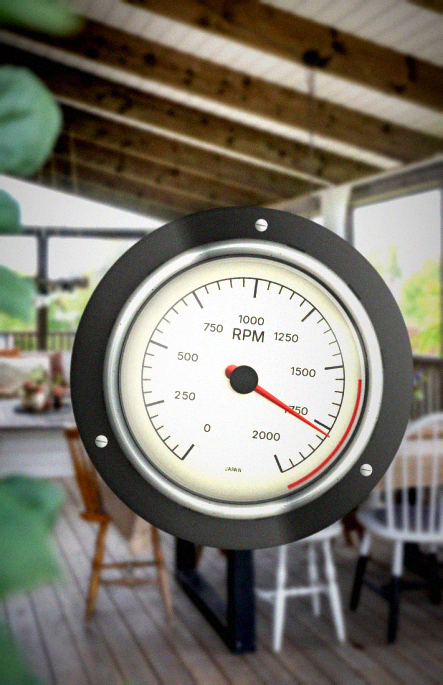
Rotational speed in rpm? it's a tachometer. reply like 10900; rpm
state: 1775; rpm
